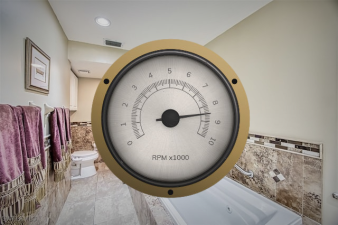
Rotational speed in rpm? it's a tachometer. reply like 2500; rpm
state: 8500; rpm
